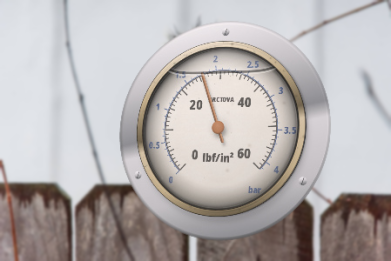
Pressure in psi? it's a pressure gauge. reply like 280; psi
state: 26; psi
